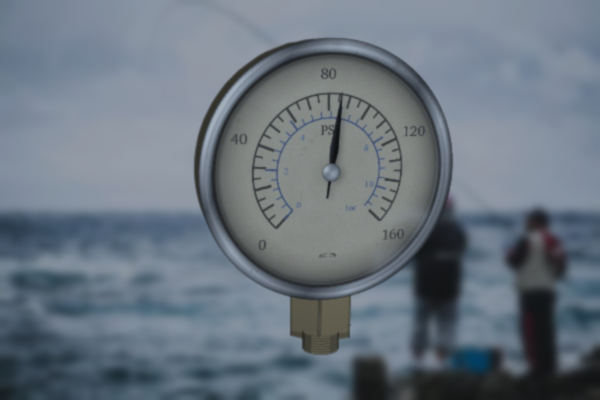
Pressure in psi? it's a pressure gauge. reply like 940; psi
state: 85; psi
